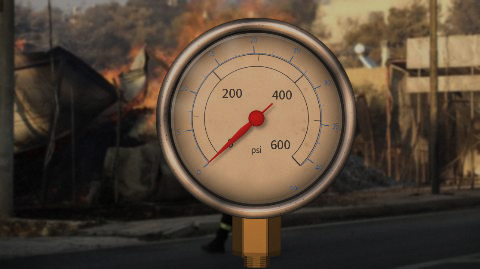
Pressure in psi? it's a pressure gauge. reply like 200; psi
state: 0; psi
